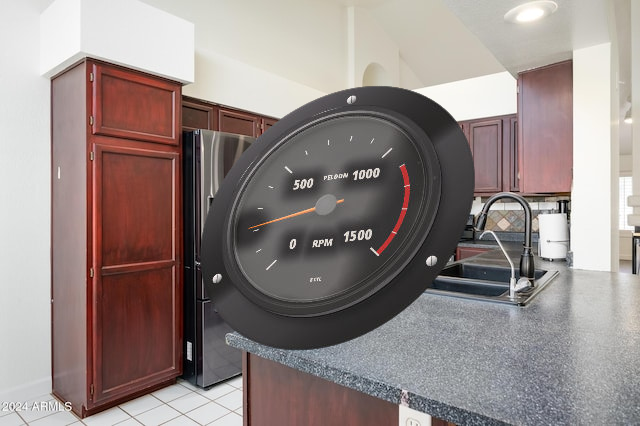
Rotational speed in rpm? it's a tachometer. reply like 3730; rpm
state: 200; rpm
